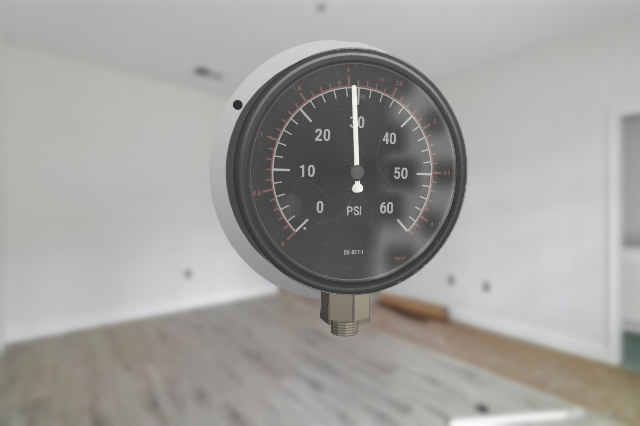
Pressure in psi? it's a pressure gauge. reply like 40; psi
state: 29; psi
